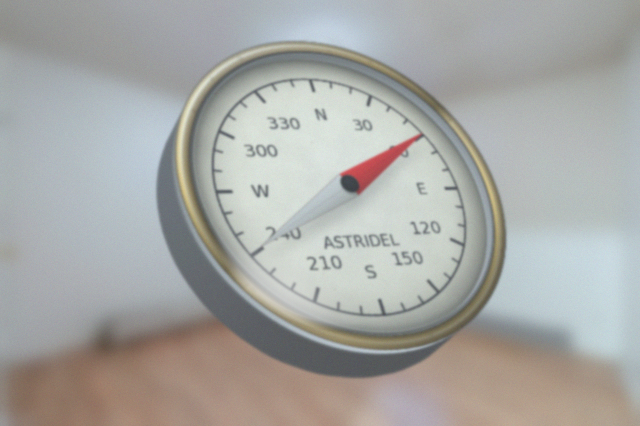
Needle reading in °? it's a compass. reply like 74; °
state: 60; °
